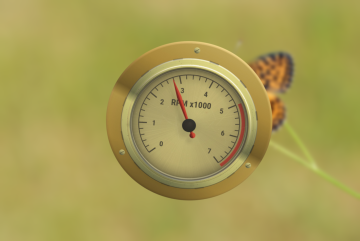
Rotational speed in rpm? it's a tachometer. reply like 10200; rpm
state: 2800; rpm
